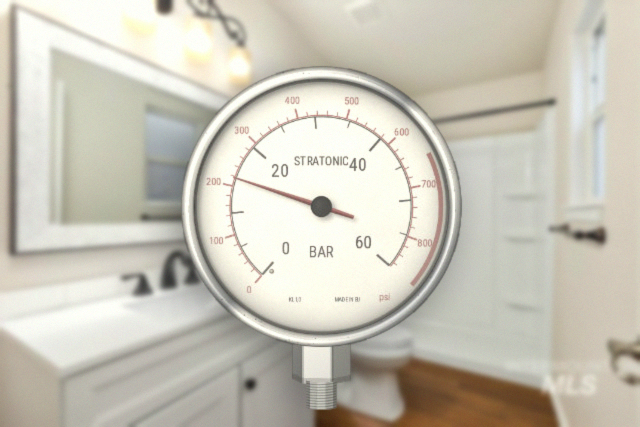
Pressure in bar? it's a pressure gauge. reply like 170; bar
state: 15; bar
